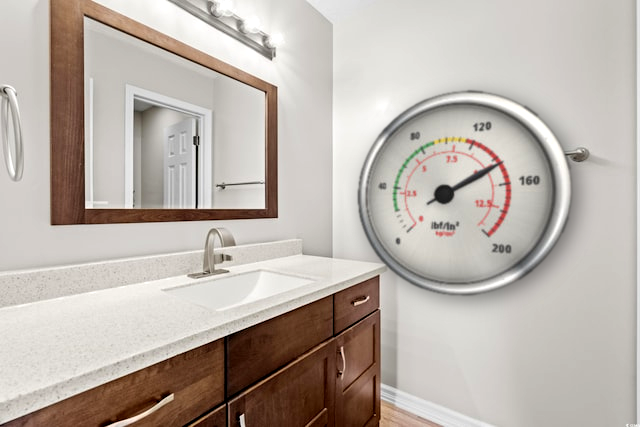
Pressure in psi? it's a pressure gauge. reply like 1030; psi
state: 145; psi
